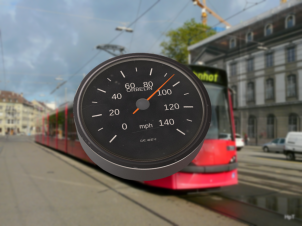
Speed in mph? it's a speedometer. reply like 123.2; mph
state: 95; mph
